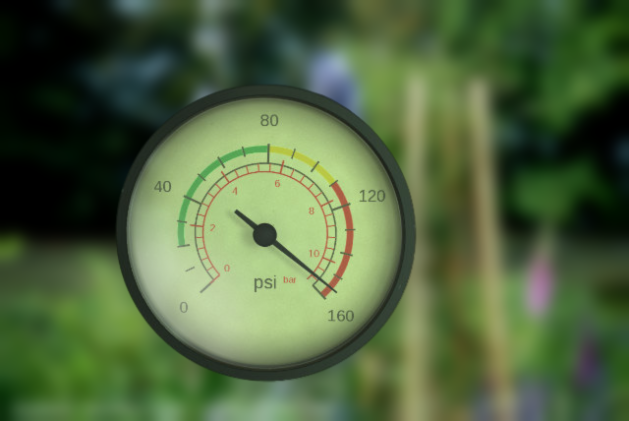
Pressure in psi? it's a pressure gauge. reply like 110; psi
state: 155; psi
